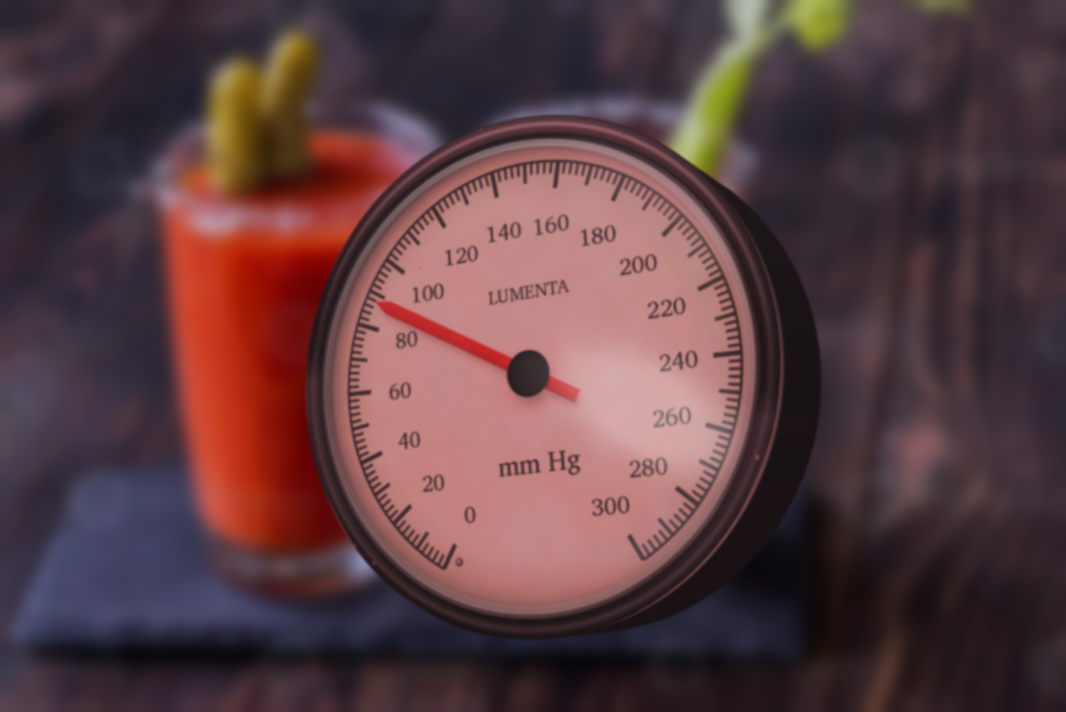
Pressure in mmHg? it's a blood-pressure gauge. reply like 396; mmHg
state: 88; mmHg
